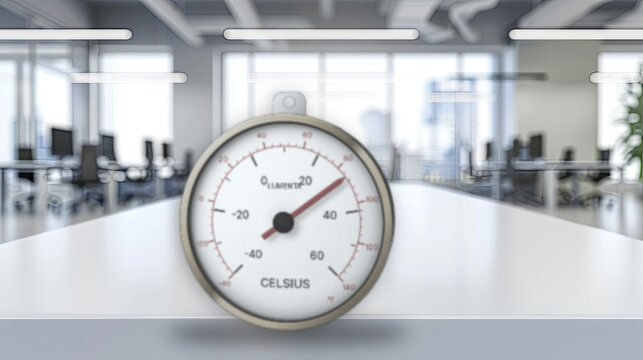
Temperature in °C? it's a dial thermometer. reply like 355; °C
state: 30; °C
